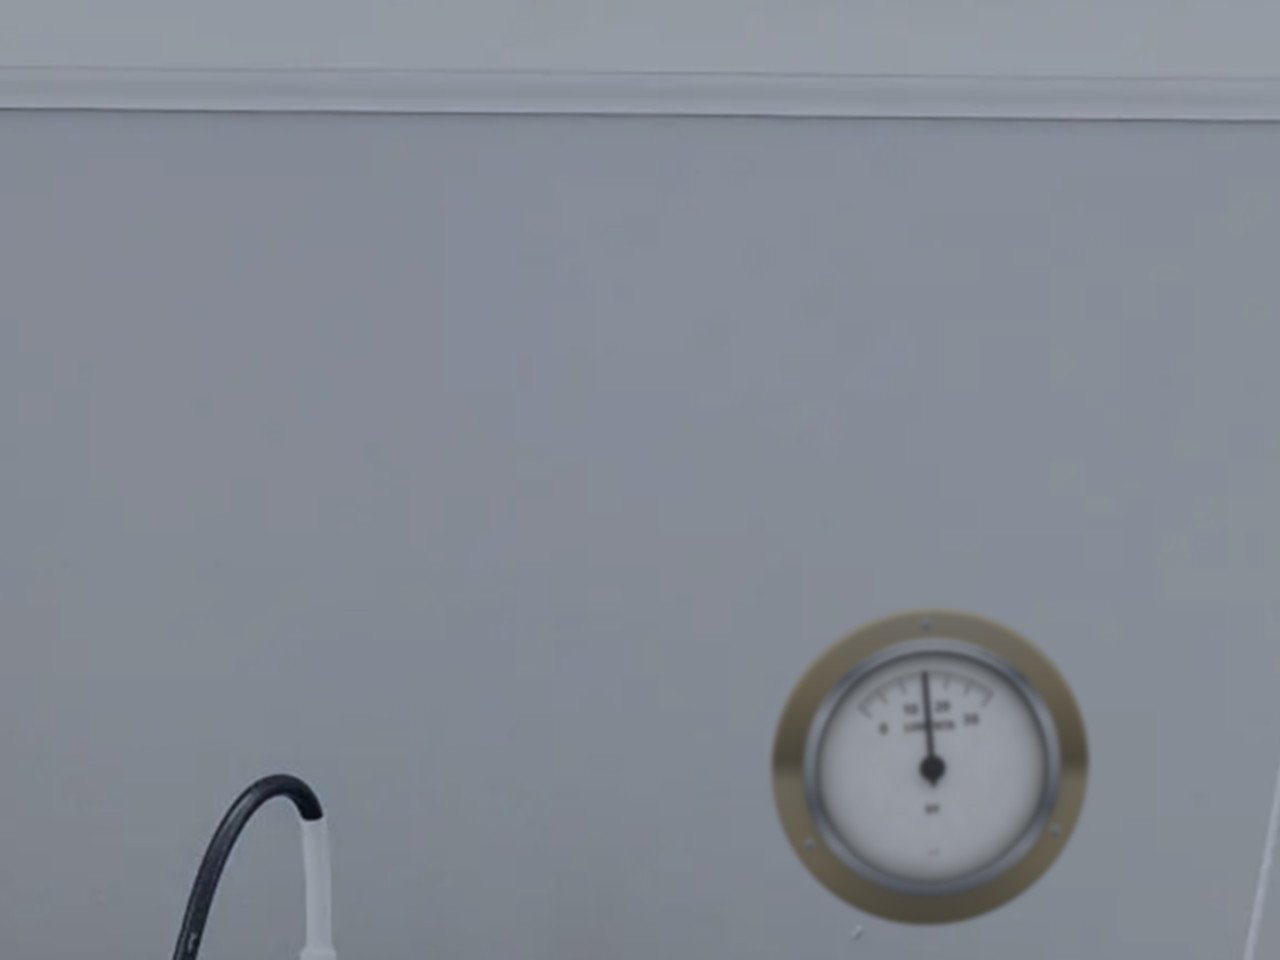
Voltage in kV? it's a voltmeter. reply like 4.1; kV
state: 15; kV
